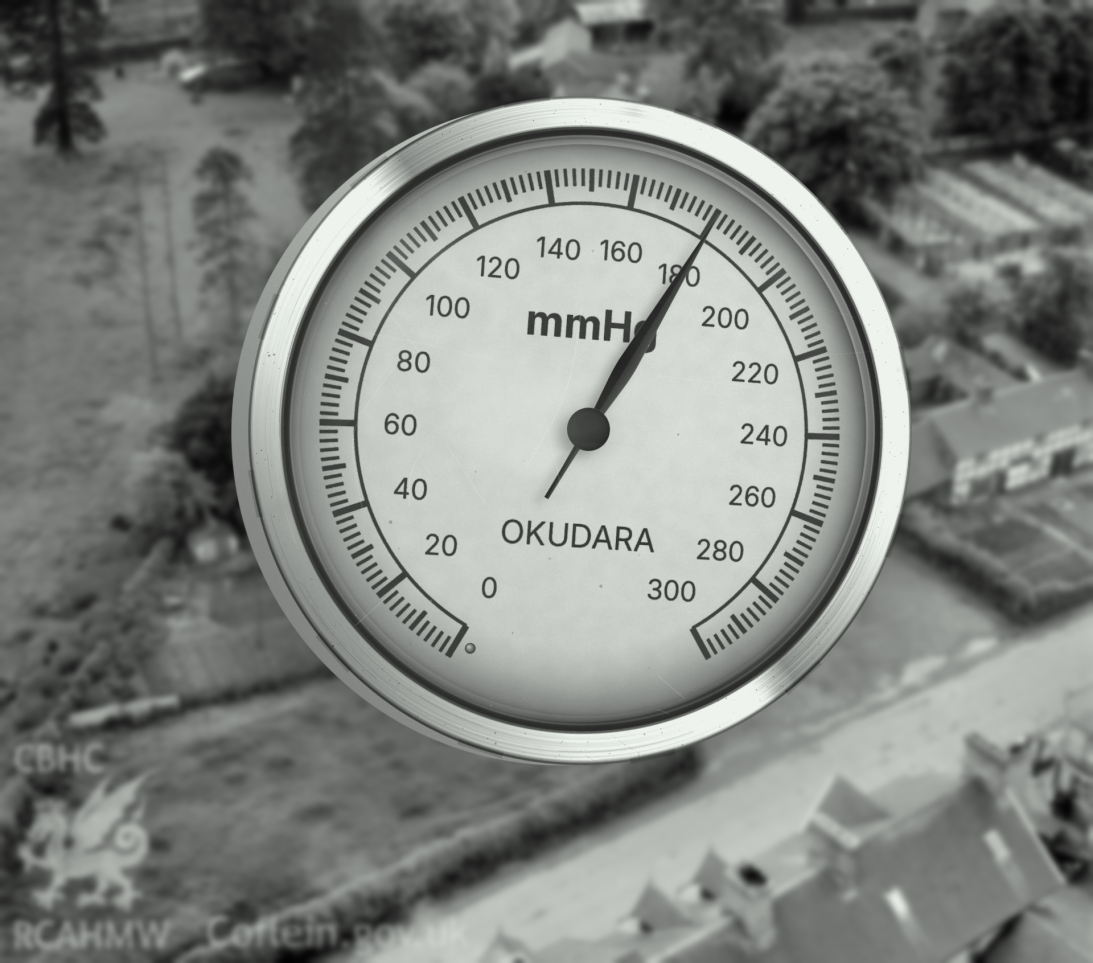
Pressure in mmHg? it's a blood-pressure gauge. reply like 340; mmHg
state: 180; mmHg
